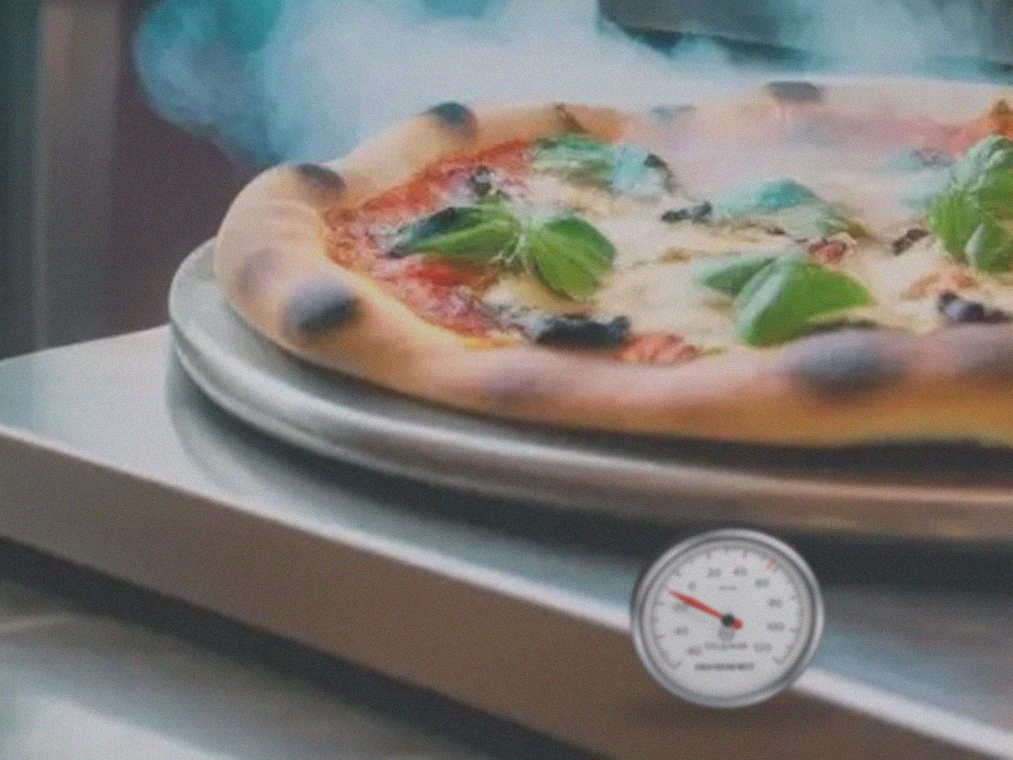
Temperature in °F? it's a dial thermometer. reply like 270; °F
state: -10; °F
